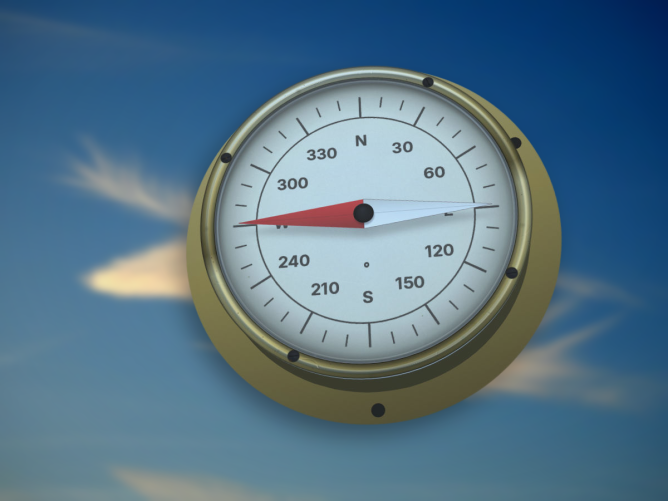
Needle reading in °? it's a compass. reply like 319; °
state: 270; °
